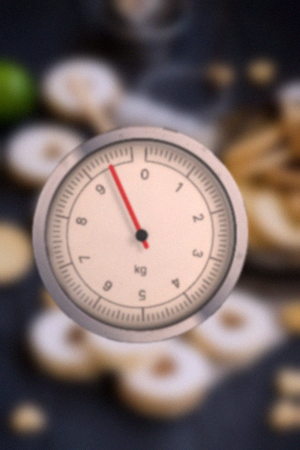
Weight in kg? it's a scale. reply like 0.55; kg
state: 9.5; kg
